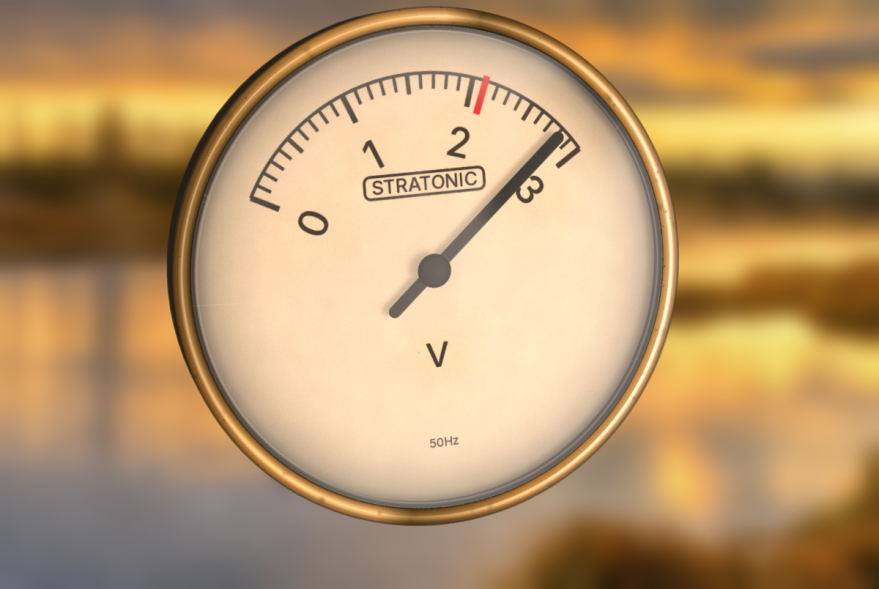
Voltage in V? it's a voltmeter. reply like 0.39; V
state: 2.8; V
